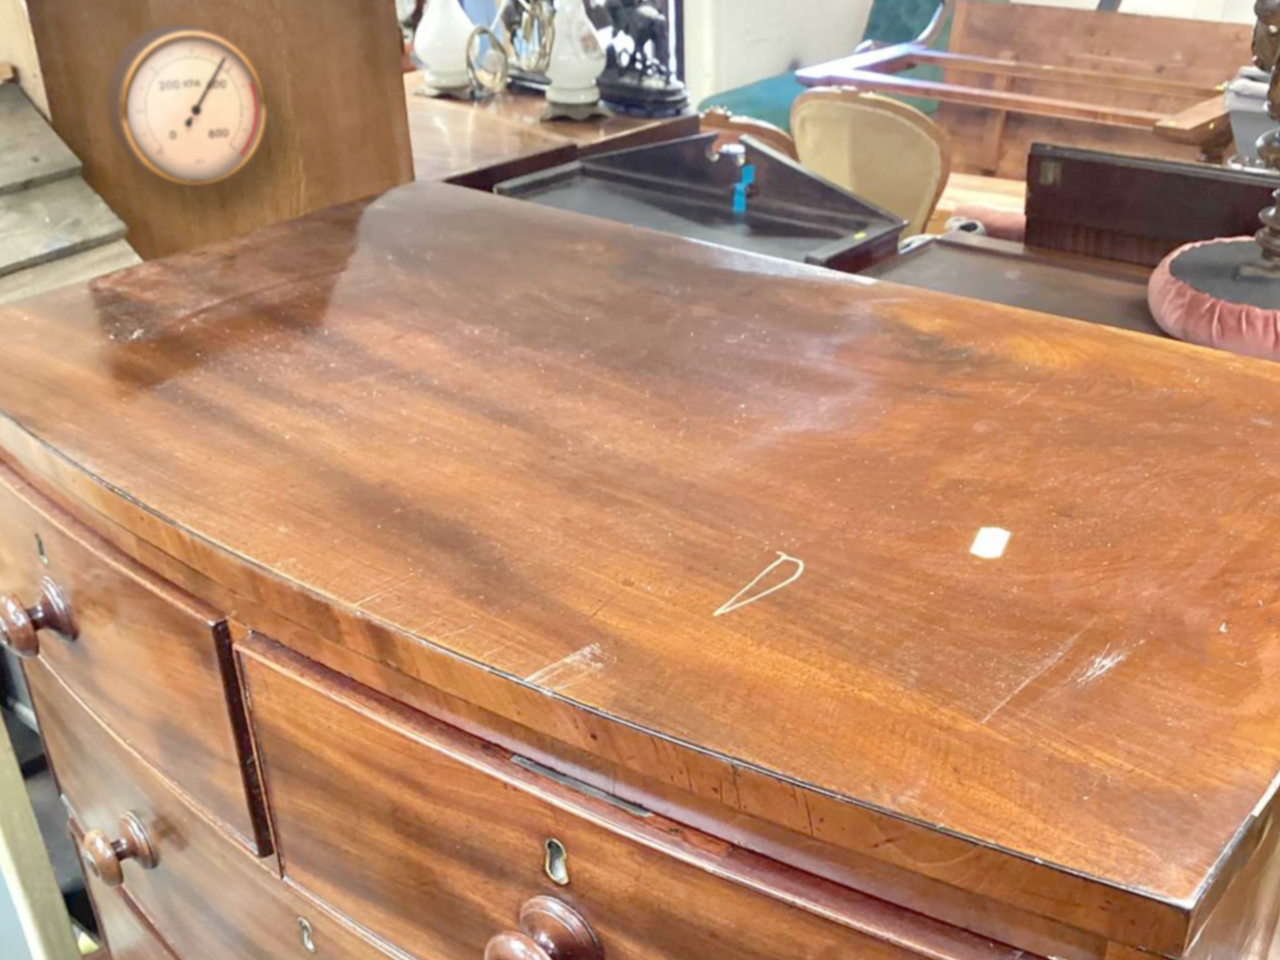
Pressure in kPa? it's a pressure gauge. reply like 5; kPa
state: 375; kPa
